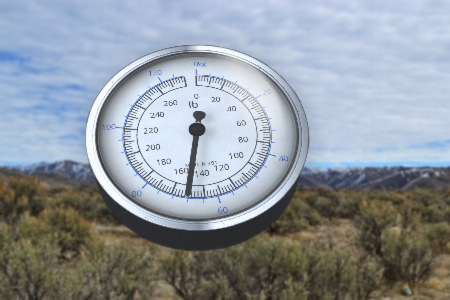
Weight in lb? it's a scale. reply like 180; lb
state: 150; lb
